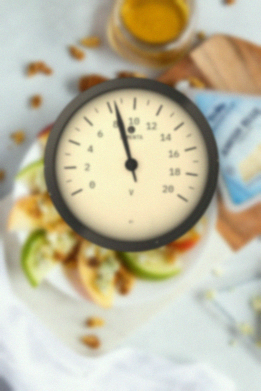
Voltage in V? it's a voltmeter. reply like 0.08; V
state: 8.5; V
